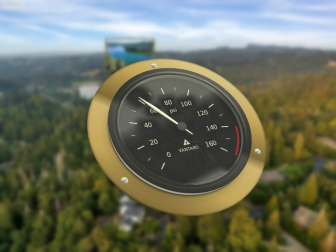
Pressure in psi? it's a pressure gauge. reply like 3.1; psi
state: 60; psi
